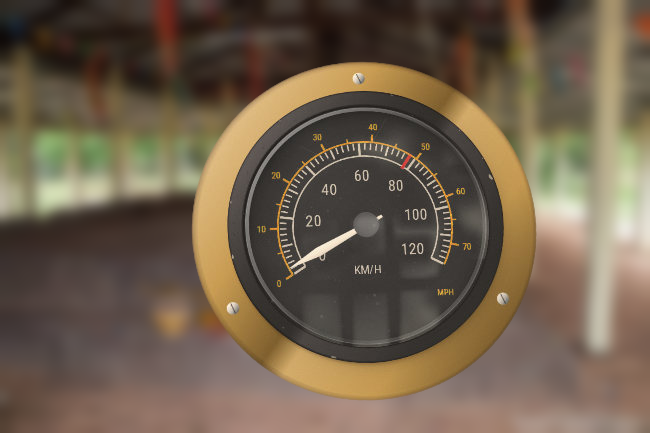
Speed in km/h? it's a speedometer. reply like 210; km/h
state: 2; km/h
